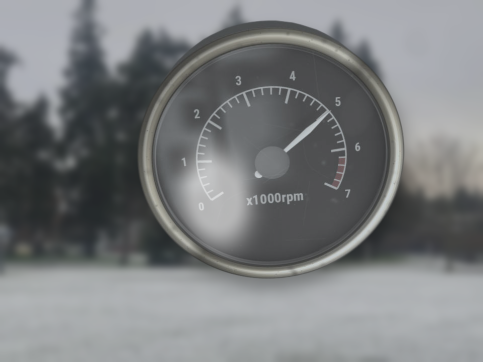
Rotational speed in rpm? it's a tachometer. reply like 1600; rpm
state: 5000; rpm
